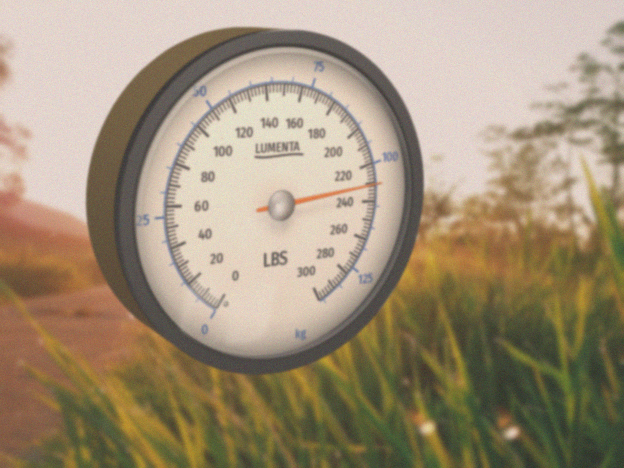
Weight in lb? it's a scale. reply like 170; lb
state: 230; lb
